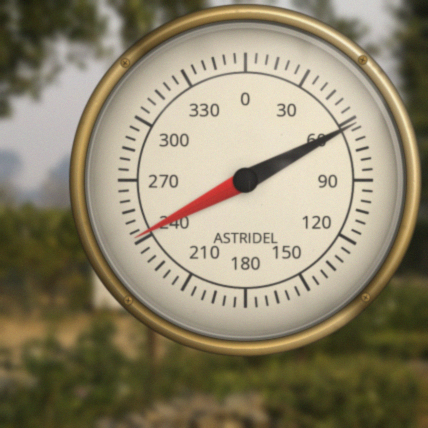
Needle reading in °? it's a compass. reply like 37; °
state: 242.5; °
